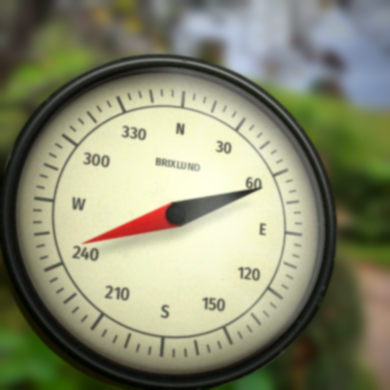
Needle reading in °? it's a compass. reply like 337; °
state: 245; °
